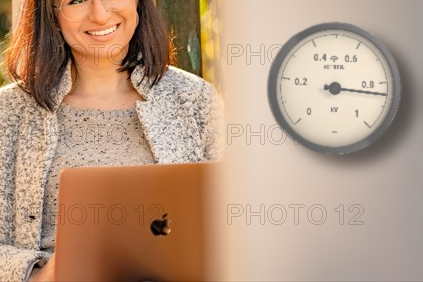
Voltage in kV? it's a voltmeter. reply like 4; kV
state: 0.85; kV
